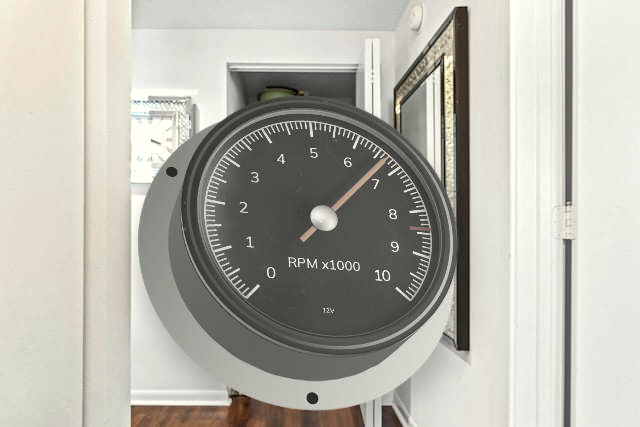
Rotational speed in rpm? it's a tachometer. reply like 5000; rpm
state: 6700; rpm
